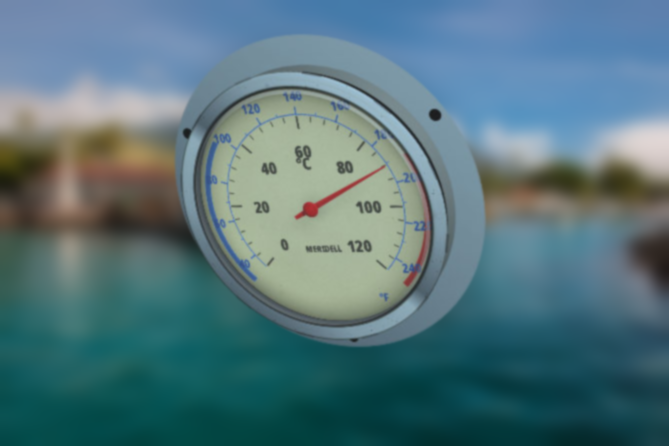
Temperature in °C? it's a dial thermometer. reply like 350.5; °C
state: 88; °C
